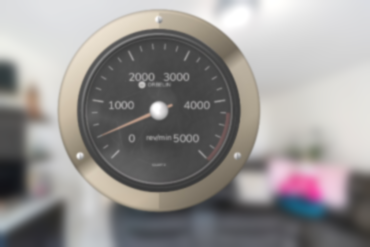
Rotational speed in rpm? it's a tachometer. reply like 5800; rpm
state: 400; rpm
